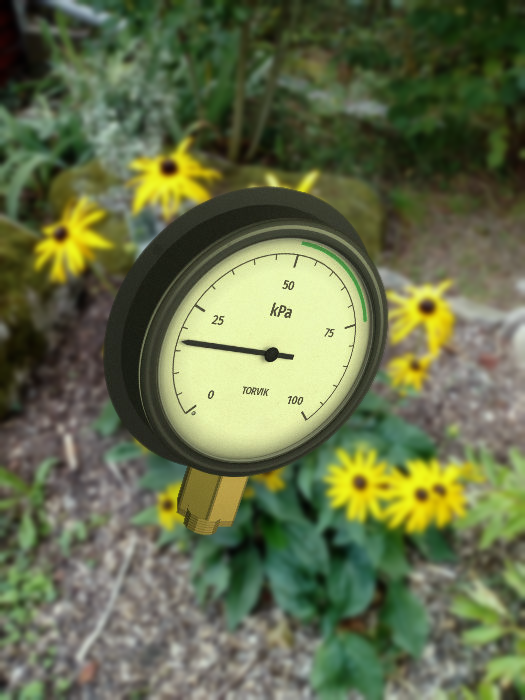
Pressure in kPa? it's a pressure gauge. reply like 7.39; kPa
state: 17.5; kPa
